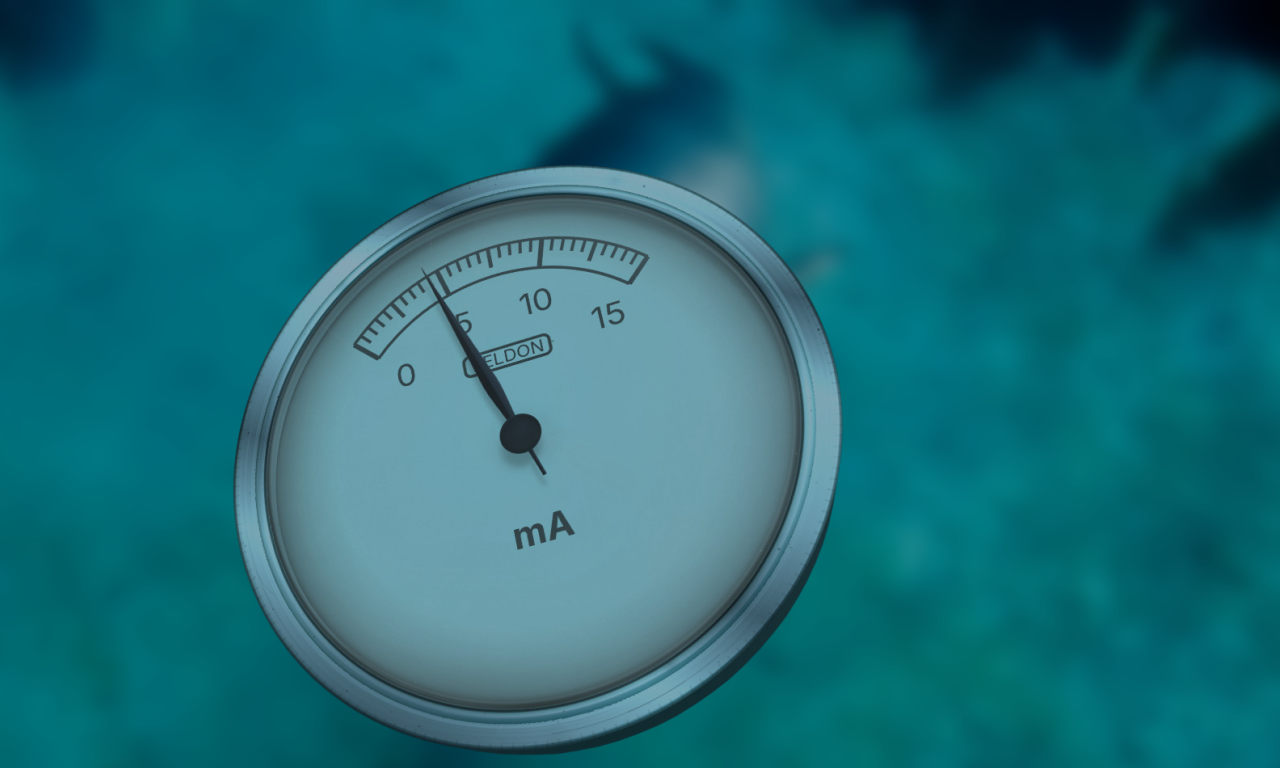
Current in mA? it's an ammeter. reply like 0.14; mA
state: 4.5; mA
